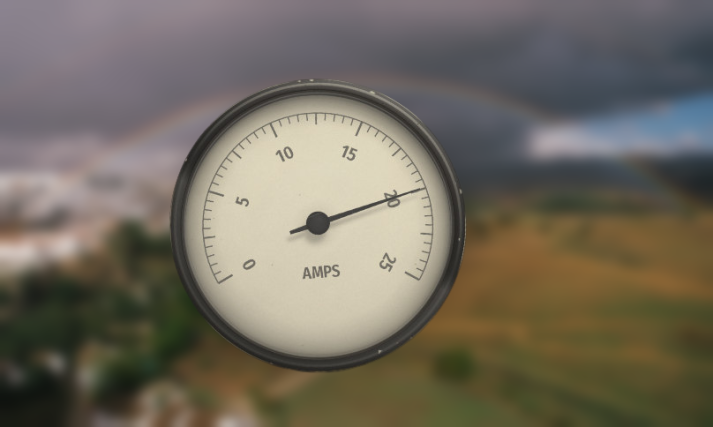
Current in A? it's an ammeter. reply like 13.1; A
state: 20; A
